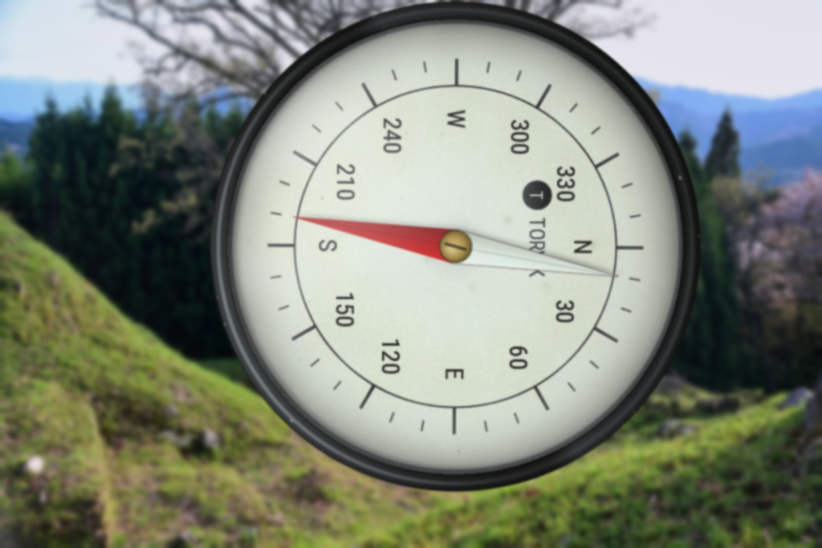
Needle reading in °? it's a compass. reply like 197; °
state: 190; °
